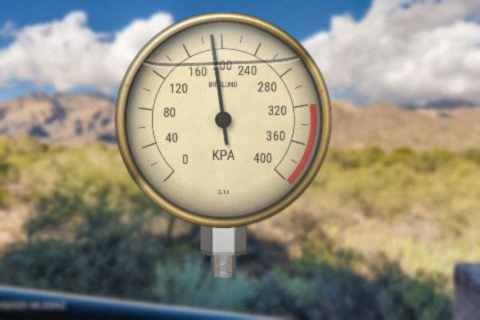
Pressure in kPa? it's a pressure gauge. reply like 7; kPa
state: 190; kPa
